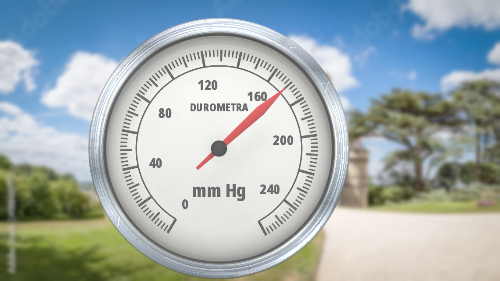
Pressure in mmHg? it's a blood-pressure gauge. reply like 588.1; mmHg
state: 170; mmHg
